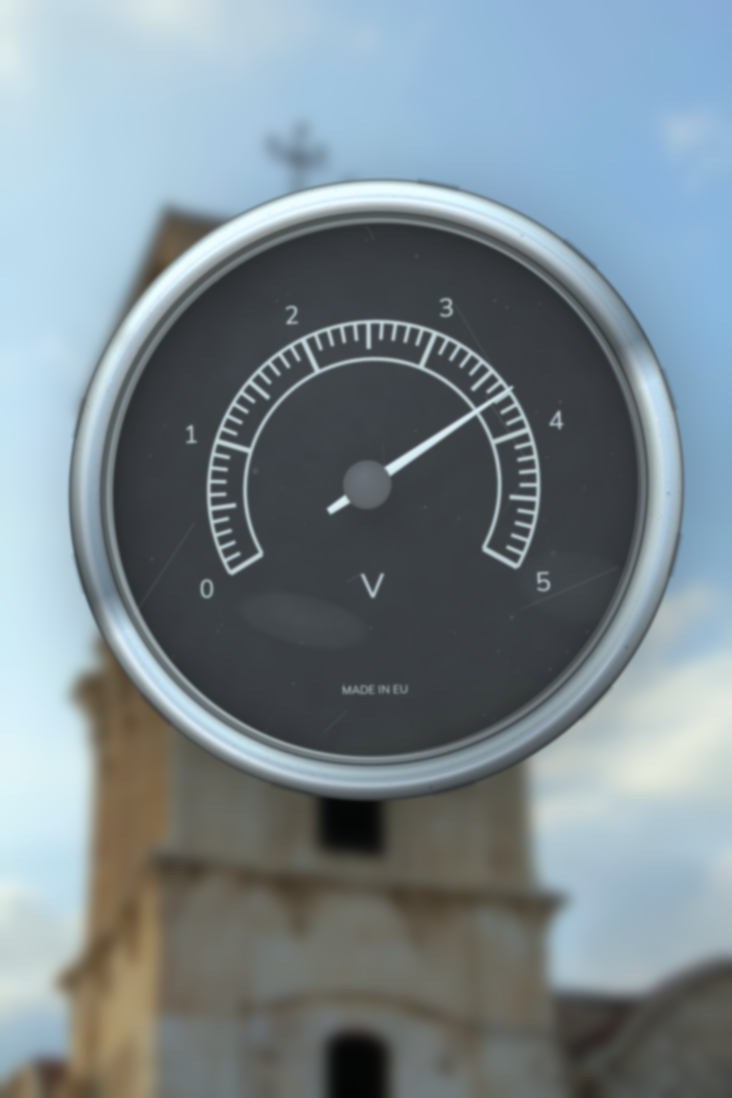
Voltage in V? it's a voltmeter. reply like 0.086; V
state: 3.7; V
